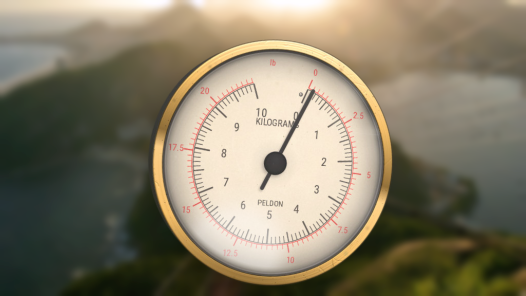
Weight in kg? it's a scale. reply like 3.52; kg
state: 0.1; kg
